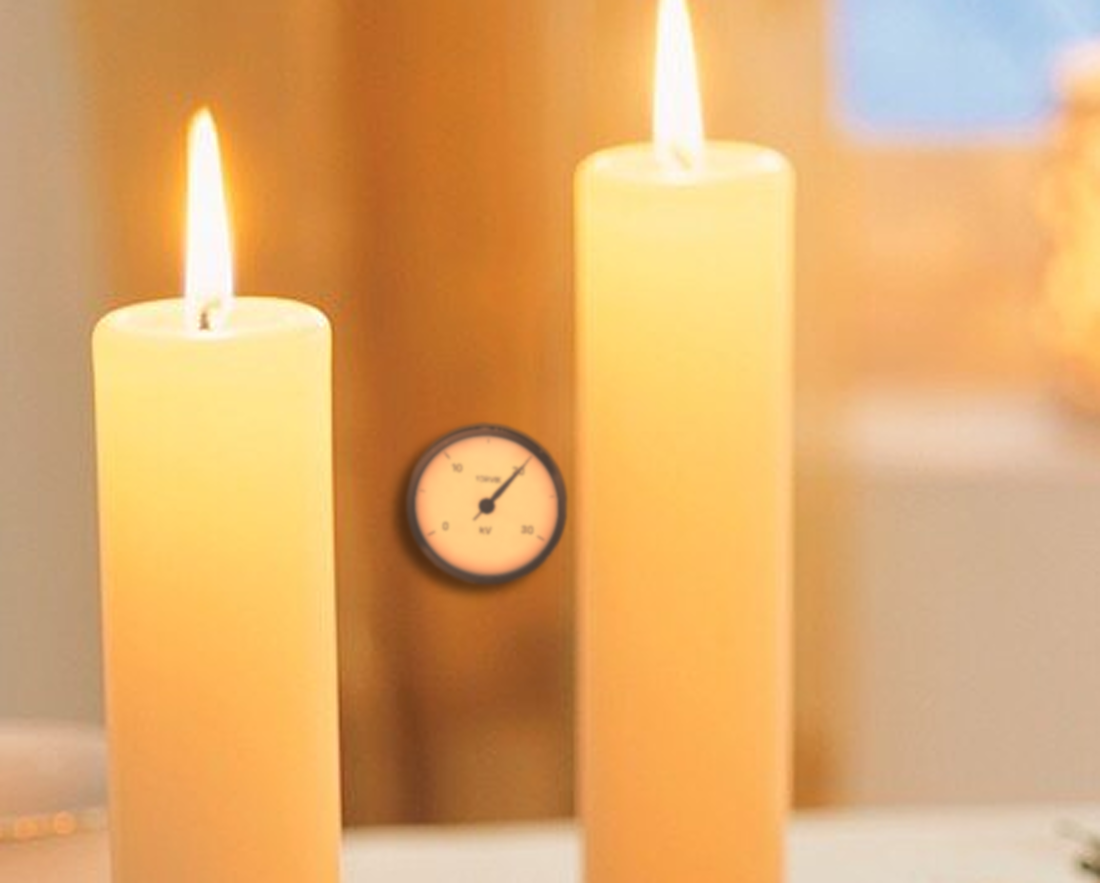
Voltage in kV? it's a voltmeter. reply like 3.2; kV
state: 20; kV
